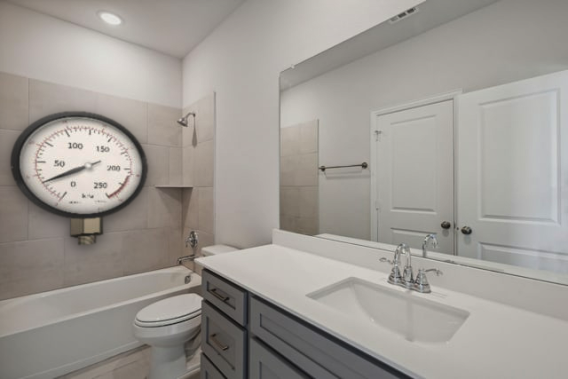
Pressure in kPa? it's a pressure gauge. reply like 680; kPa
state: 25; kPa
